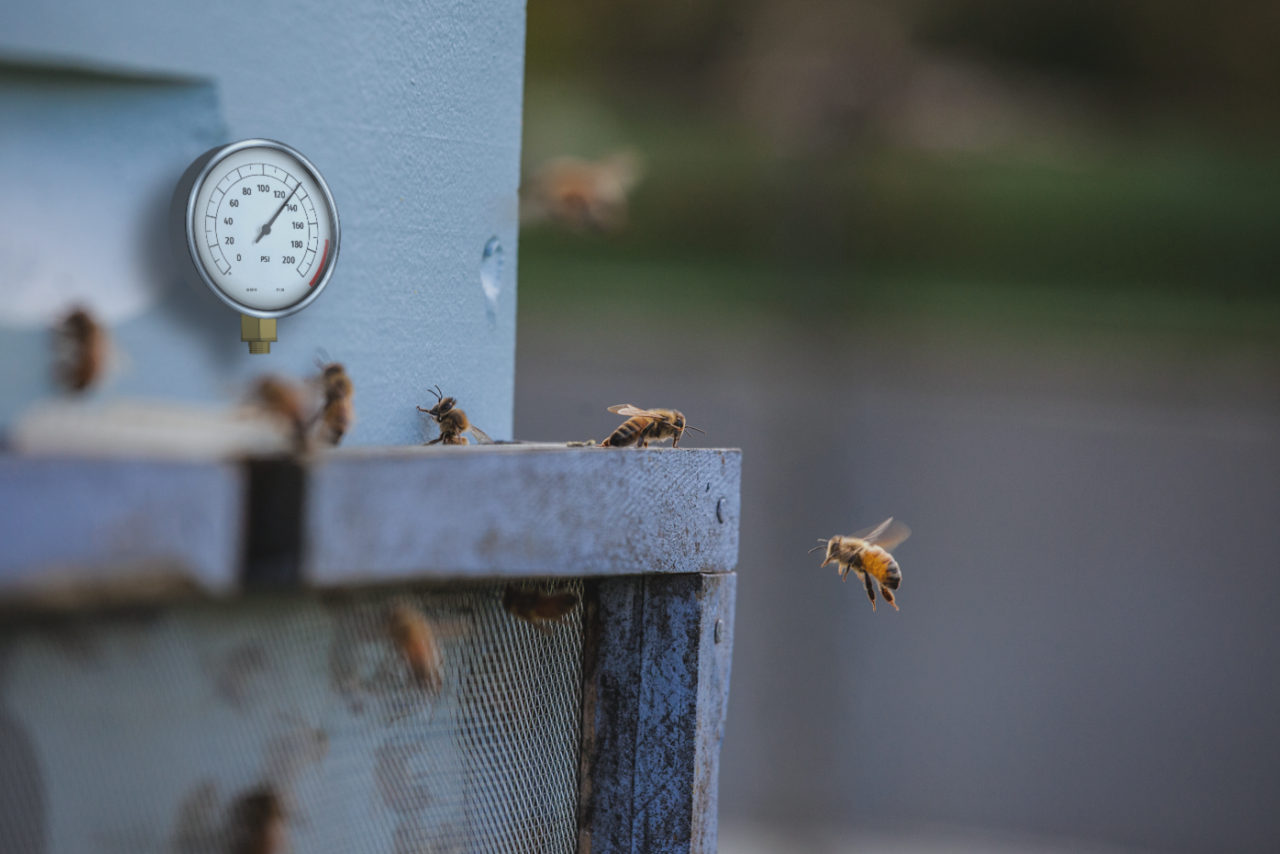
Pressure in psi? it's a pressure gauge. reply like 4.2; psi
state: 130; psi
